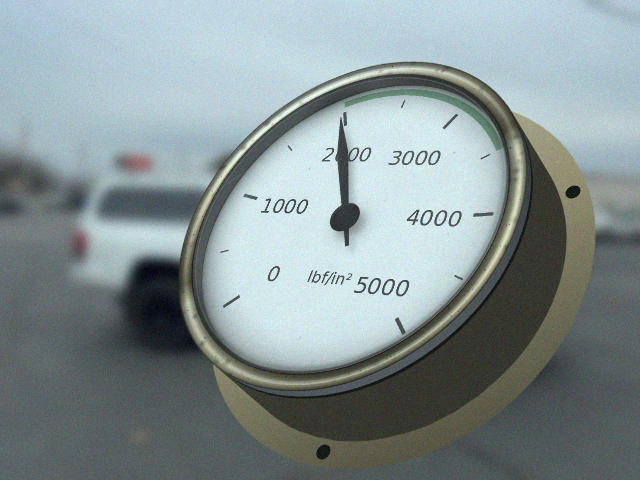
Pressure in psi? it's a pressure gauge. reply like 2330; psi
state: 2000; psi
